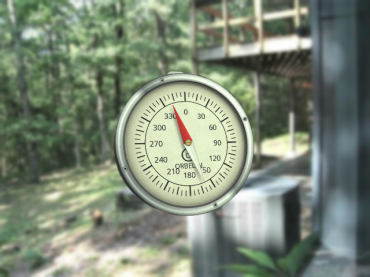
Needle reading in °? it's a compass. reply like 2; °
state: 340; °
